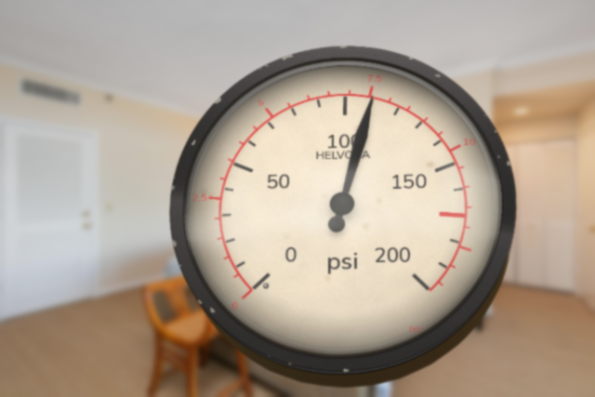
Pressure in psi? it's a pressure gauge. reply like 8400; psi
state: 110; psi
